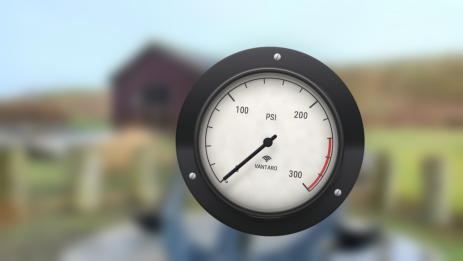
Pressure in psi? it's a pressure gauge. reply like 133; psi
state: 0; psi
